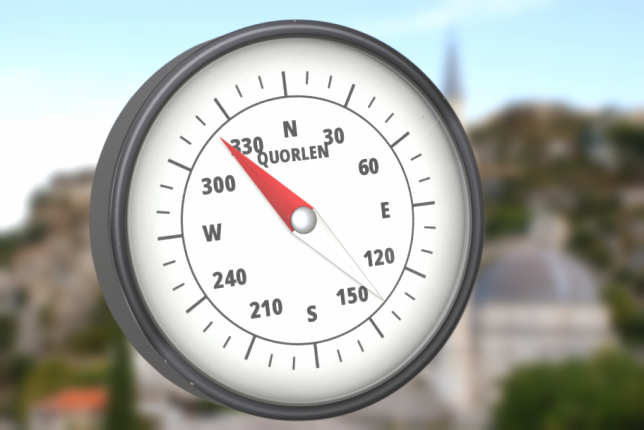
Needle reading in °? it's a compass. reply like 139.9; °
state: 320; °
